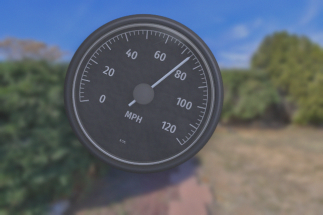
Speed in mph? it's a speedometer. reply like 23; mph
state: 74; mph
